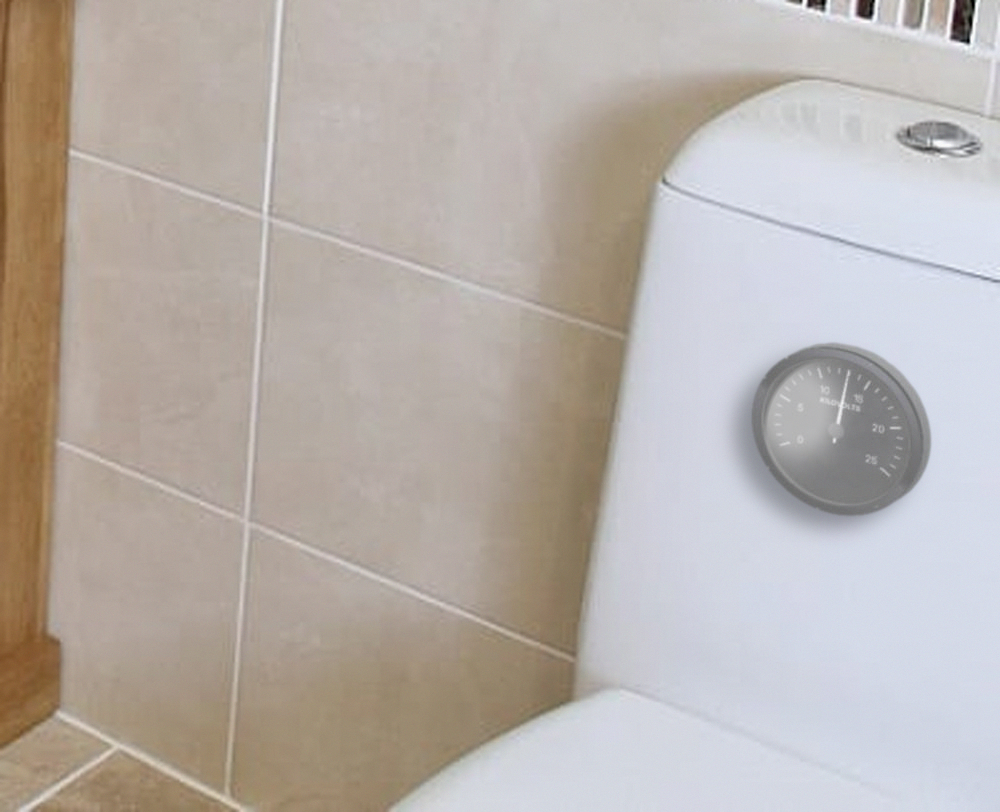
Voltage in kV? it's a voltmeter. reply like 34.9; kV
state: 13; kV
